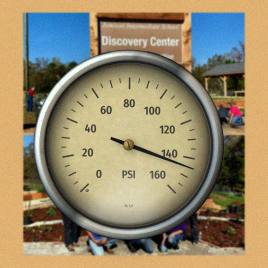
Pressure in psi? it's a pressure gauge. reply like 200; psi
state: 145; psi
